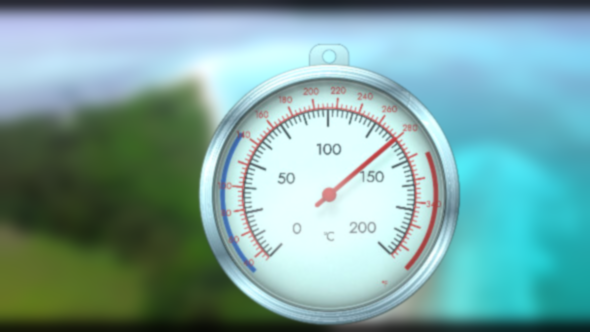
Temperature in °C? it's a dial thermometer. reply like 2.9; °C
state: 137.5; °C
